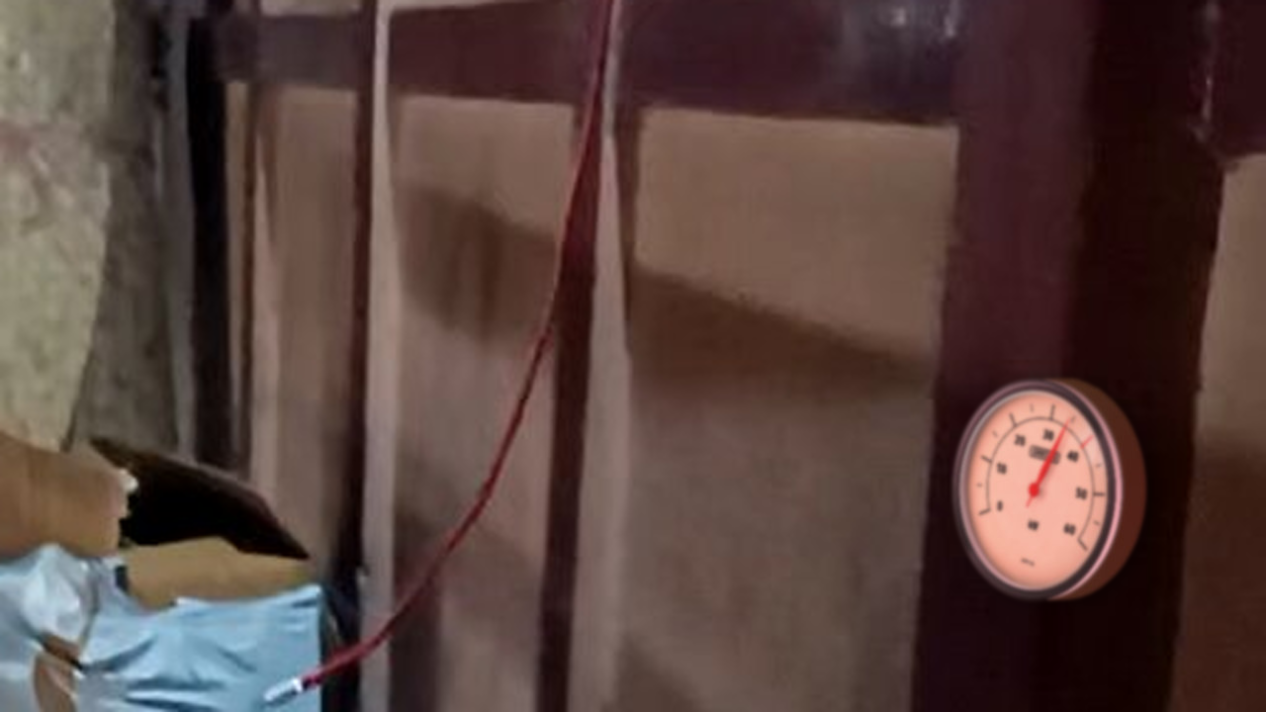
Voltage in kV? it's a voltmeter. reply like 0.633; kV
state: 35; kV
